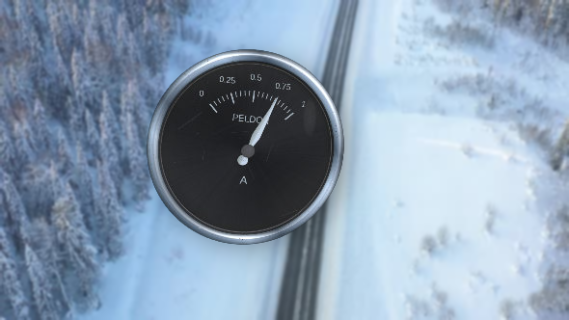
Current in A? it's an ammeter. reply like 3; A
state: 0.75; A
